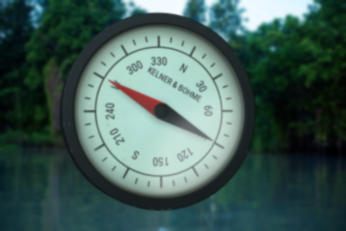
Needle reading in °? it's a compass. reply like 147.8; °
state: 270; °
